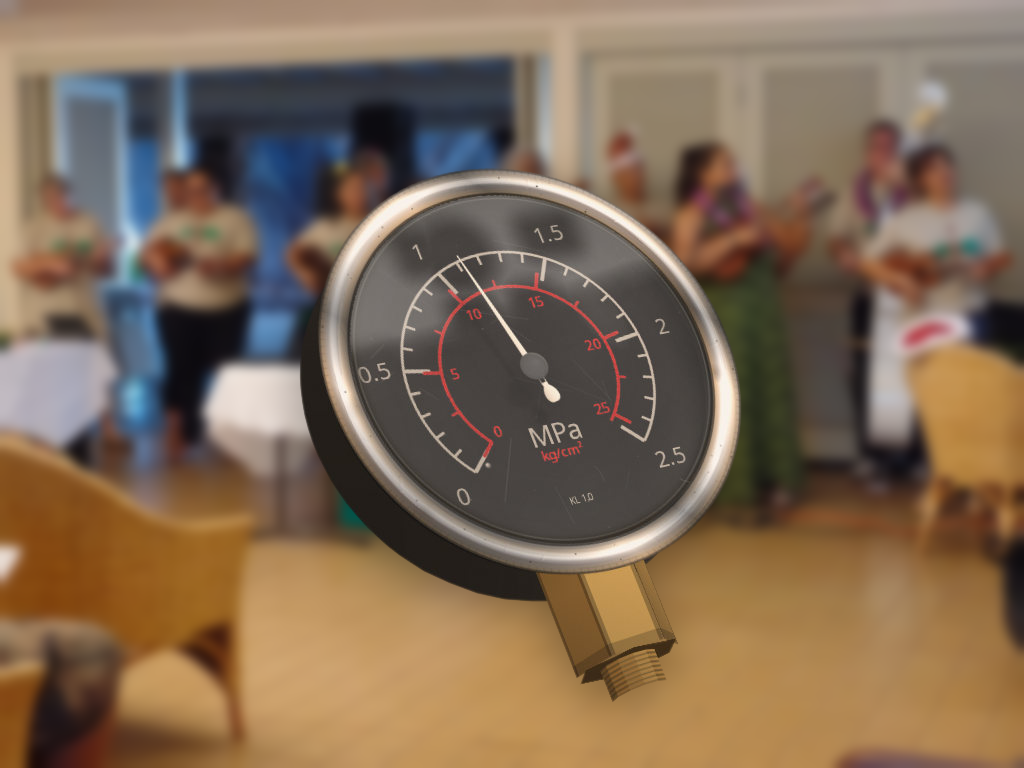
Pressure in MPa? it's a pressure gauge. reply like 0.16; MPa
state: 1.1; MPa
